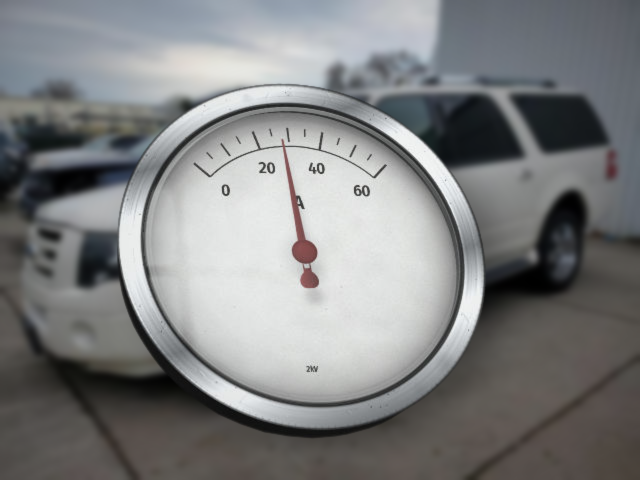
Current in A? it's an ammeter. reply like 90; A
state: 27.5; A
